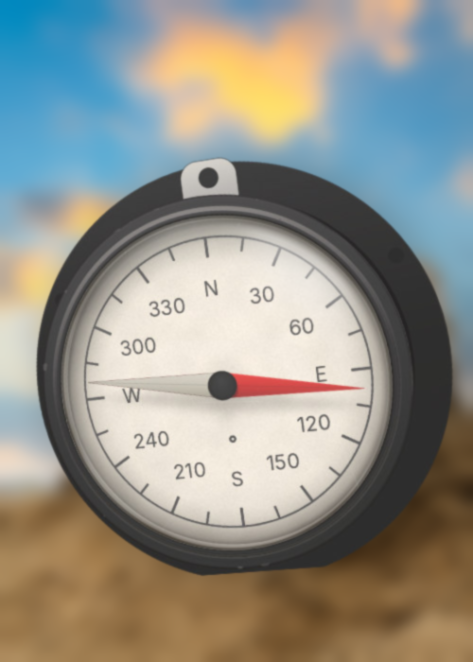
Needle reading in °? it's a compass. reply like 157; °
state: 97.5; °
